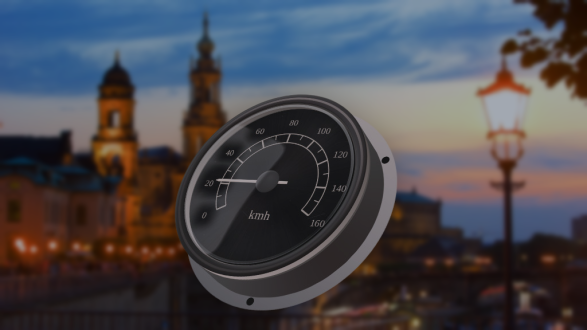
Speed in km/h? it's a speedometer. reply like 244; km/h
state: 20; km/h
